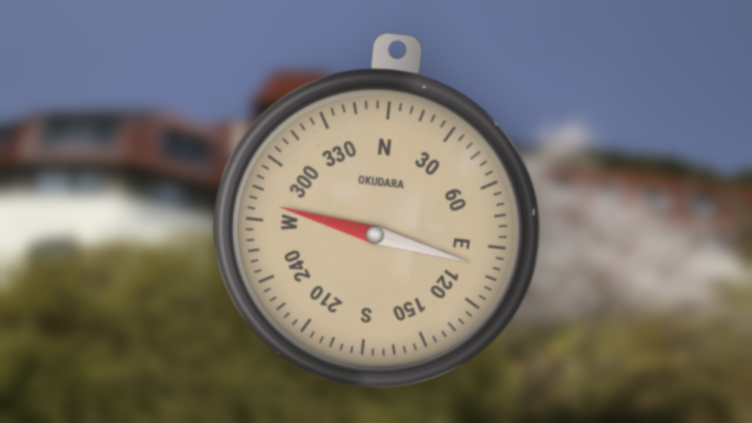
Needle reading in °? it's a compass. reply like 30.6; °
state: 280; °
